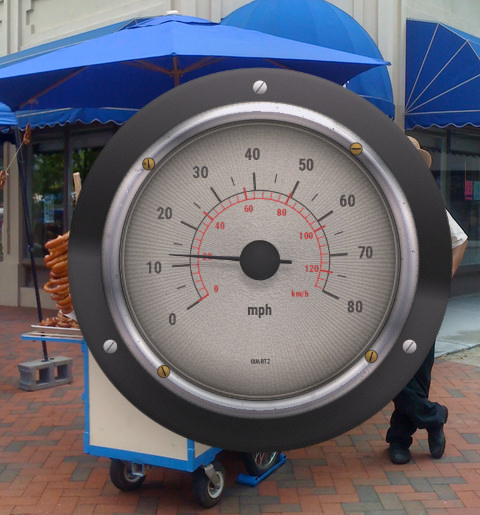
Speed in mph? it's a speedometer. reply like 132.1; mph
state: 12.5; mph
